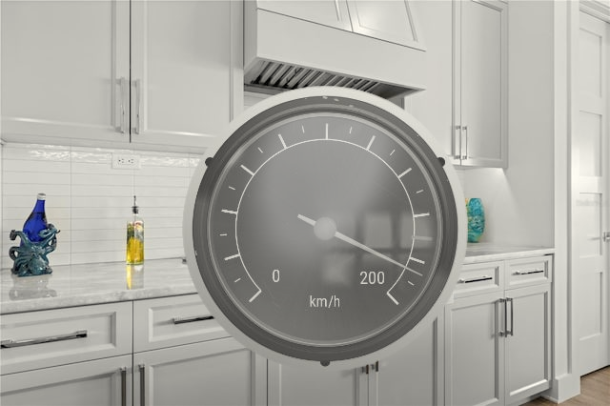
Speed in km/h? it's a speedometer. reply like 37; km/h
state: 185; km/h
